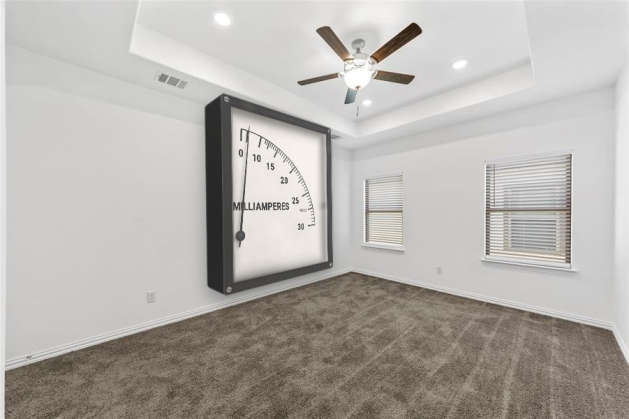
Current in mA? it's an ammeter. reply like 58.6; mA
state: 5; mA
